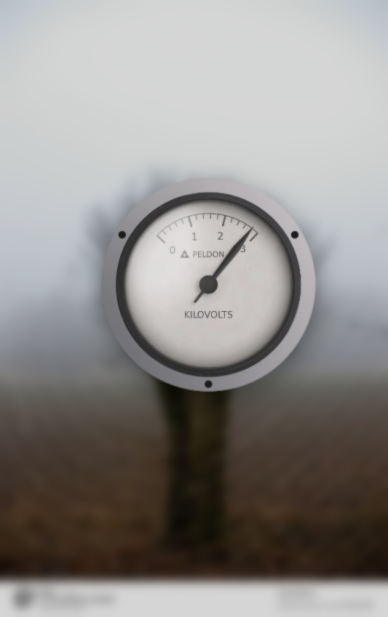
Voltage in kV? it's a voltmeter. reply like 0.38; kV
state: 2.8; kV
